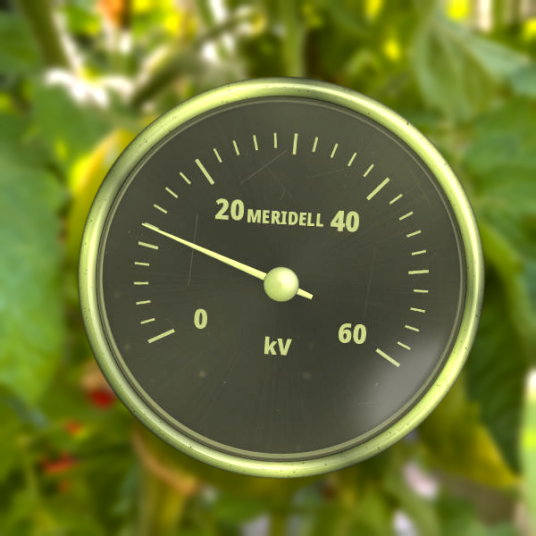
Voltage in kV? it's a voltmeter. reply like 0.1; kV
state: 12; kV
